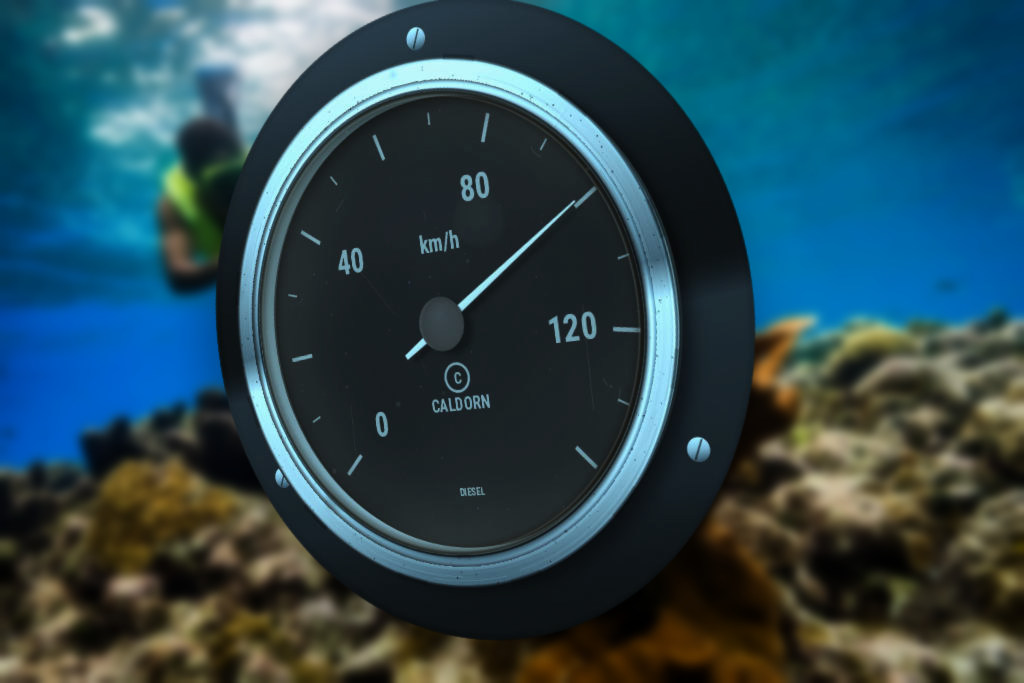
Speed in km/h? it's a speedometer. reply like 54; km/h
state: 100; km/h
